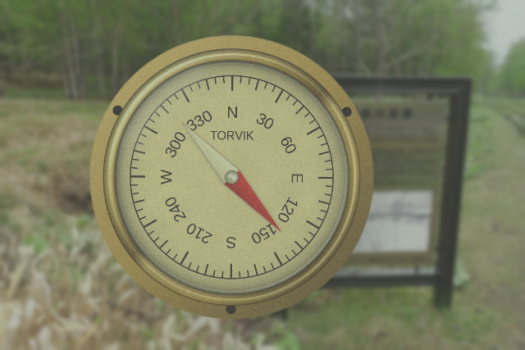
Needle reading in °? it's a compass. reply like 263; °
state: 137.5; °
